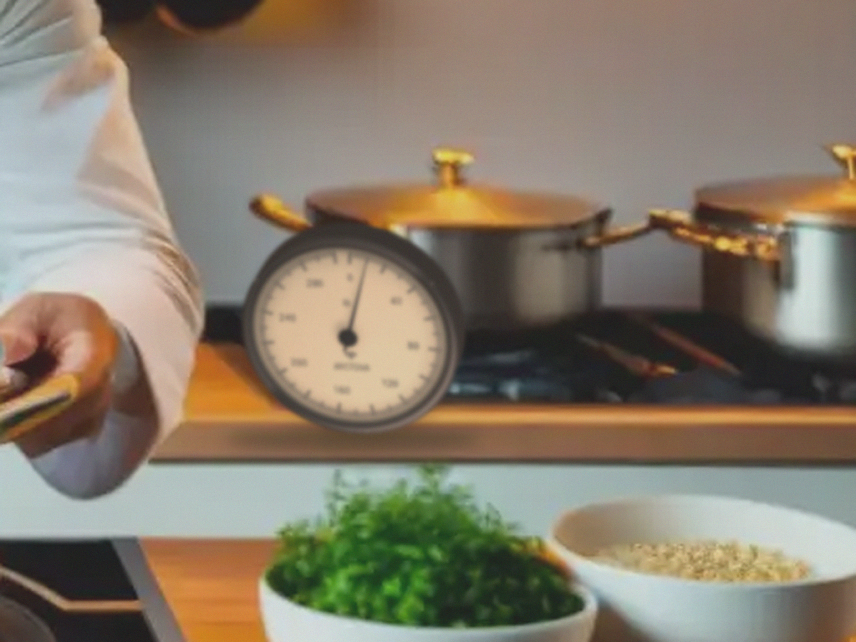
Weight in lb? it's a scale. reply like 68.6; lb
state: 10; lb
